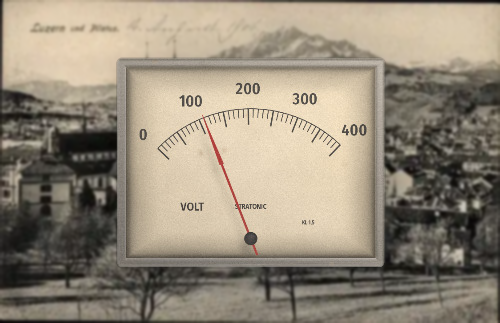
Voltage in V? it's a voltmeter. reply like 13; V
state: 110; V
